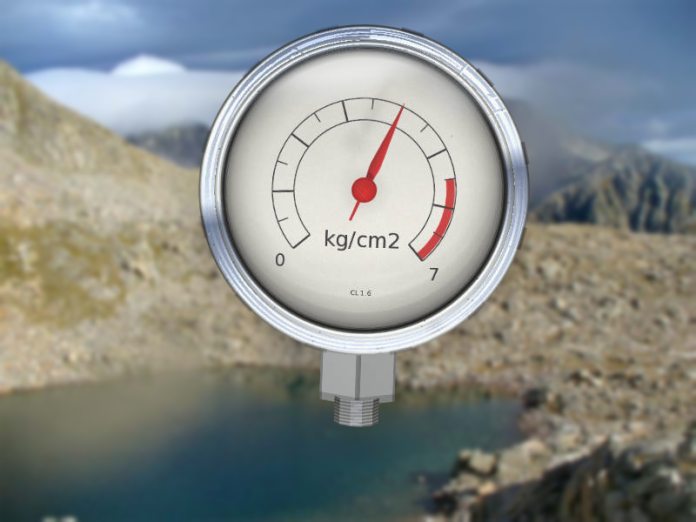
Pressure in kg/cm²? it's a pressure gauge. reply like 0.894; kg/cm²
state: 4; kg/cm²
